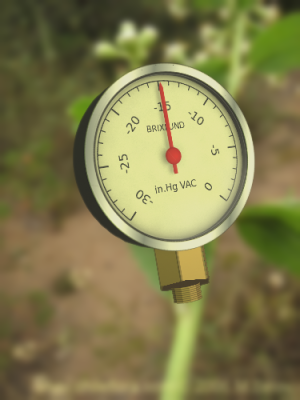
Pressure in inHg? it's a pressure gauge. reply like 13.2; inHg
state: -15; inHg
